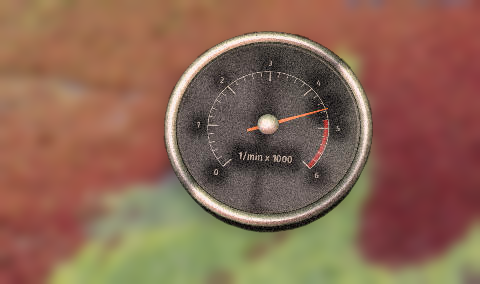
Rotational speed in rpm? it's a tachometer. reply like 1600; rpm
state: 4600; rpm
